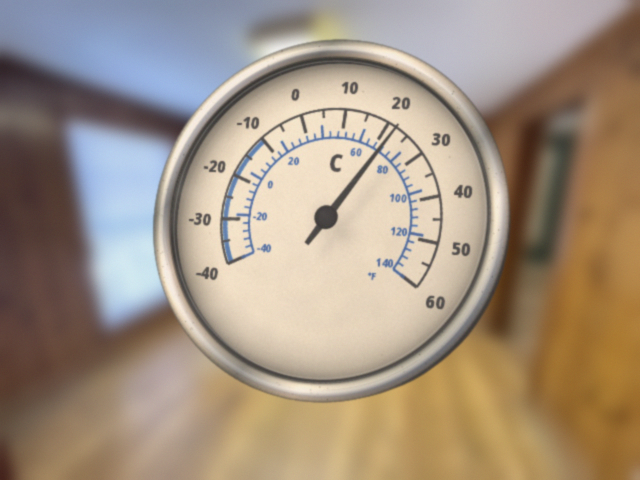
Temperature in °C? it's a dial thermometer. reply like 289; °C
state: 22.5; °C
